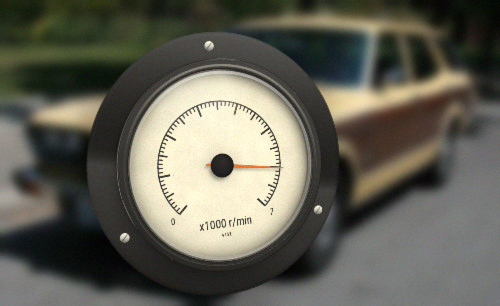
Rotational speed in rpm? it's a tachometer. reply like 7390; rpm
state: 6000; rpm
